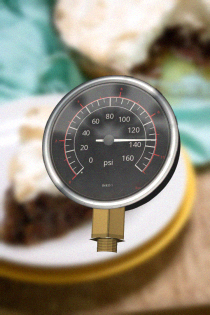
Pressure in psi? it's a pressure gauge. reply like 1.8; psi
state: 135; psi
